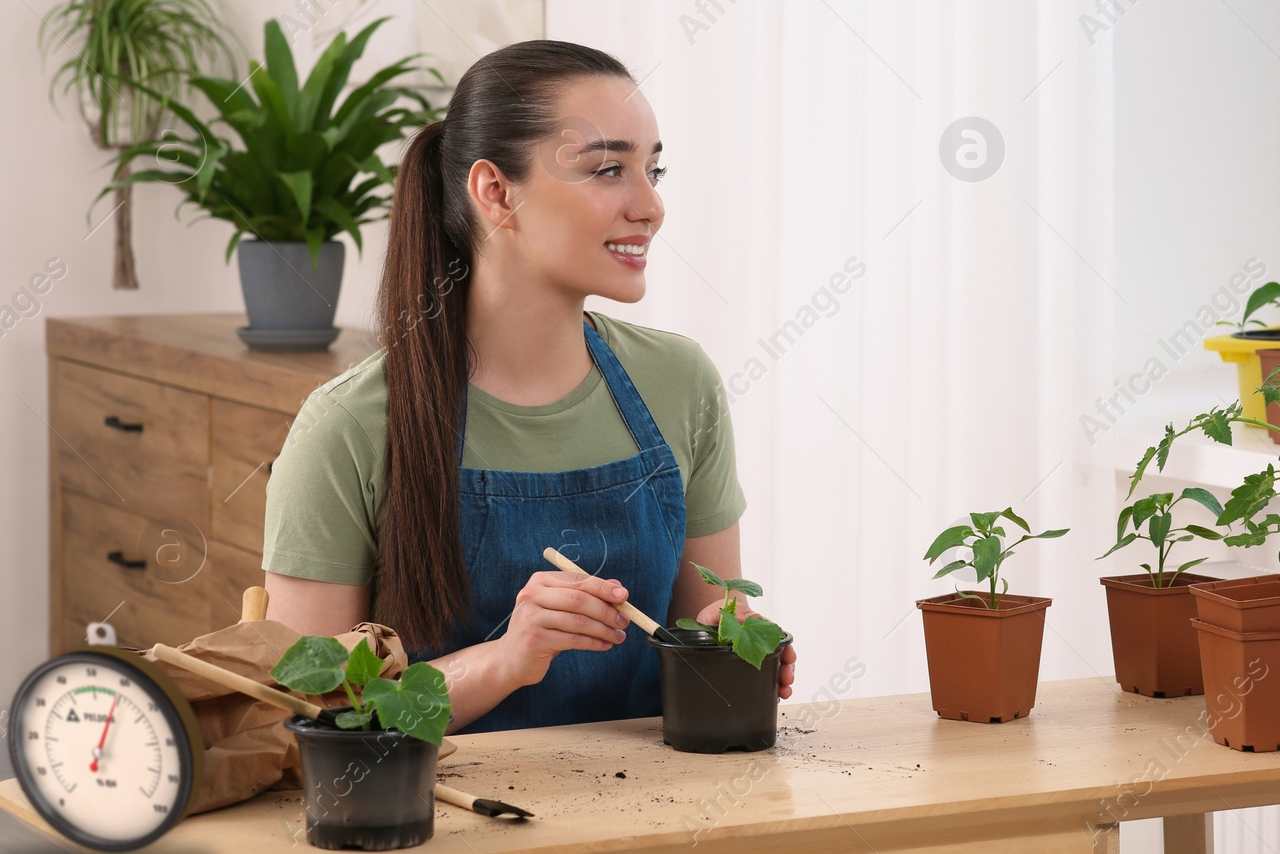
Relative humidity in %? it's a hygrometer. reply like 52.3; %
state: 60; %
